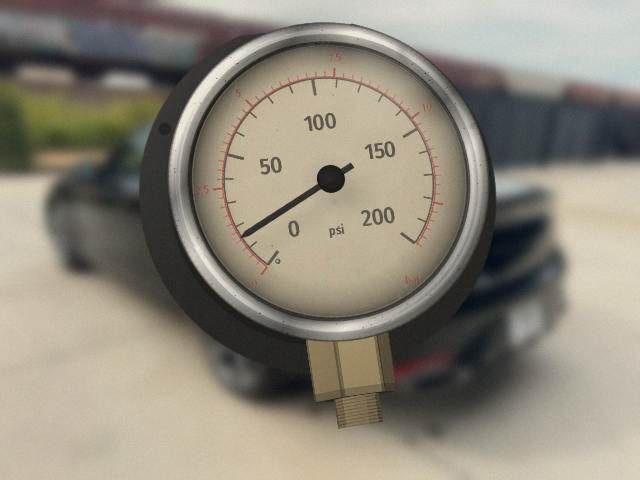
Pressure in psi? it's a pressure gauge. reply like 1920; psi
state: 15; psi
